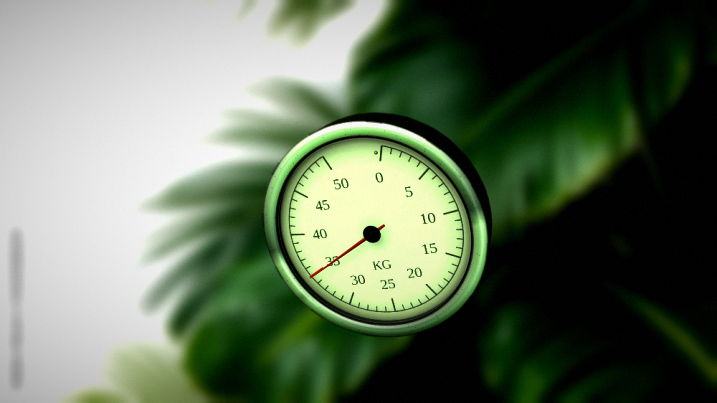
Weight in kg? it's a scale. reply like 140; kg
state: 35; kg
